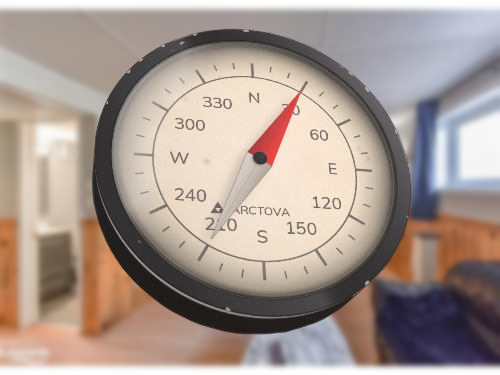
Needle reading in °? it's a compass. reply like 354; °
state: 30; °
